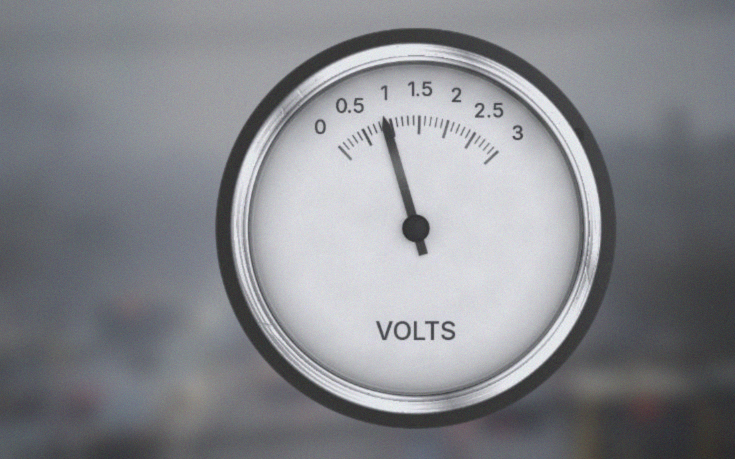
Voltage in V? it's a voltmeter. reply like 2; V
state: 0.9; V
